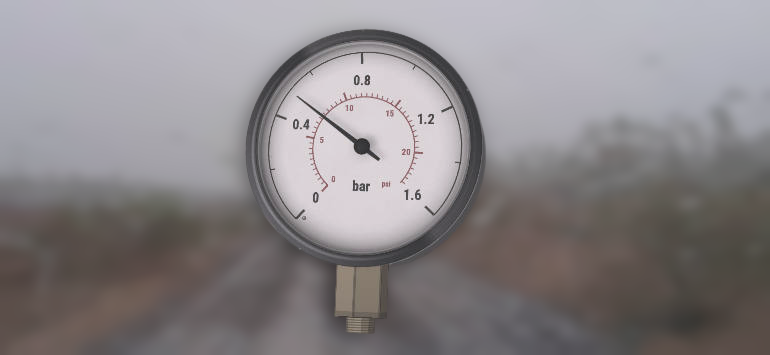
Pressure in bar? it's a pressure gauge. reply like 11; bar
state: 0.5; bar
